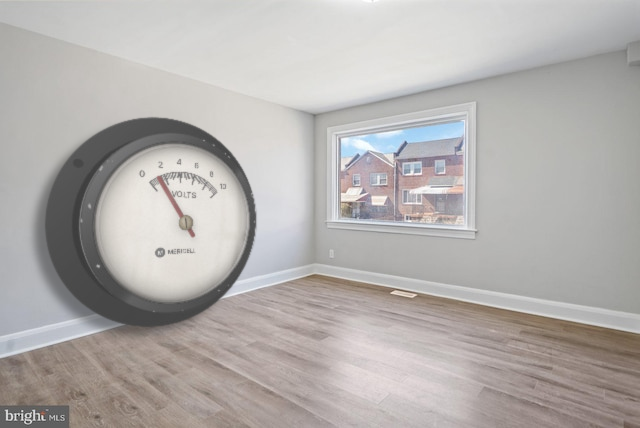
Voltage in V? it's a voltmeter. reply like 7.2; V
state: 1; V
